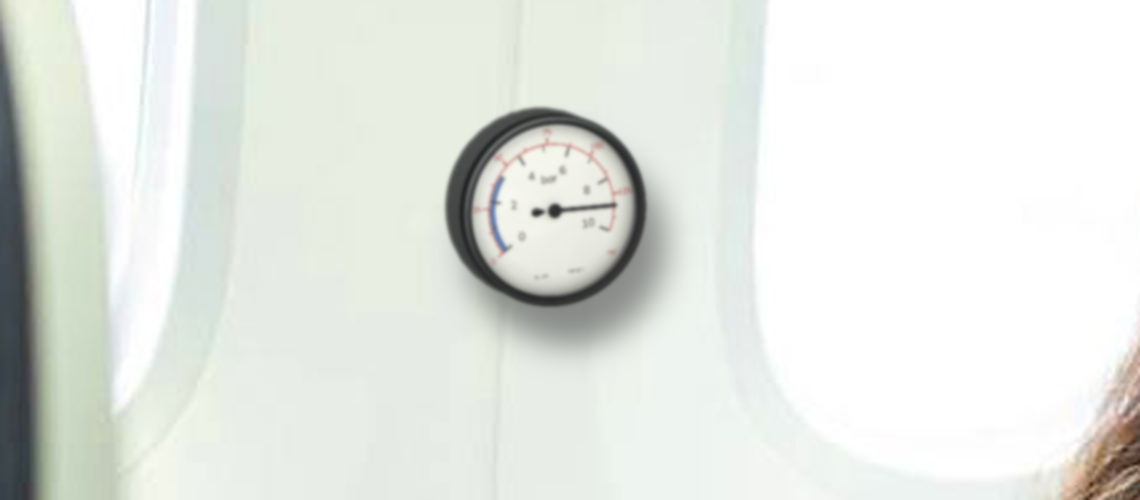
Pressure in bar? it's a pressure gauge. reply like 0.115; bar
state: 9; bar
